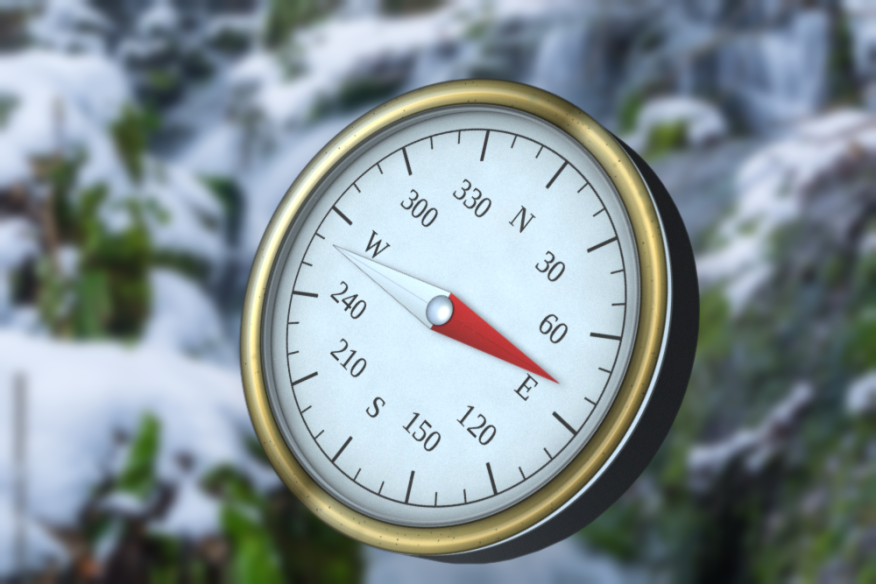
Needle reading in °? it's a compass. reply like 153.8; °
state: 80; °
